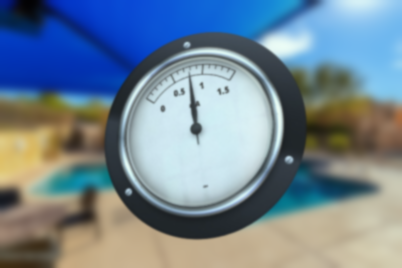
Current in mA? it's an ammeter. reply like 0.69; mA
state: 0.8; mA
